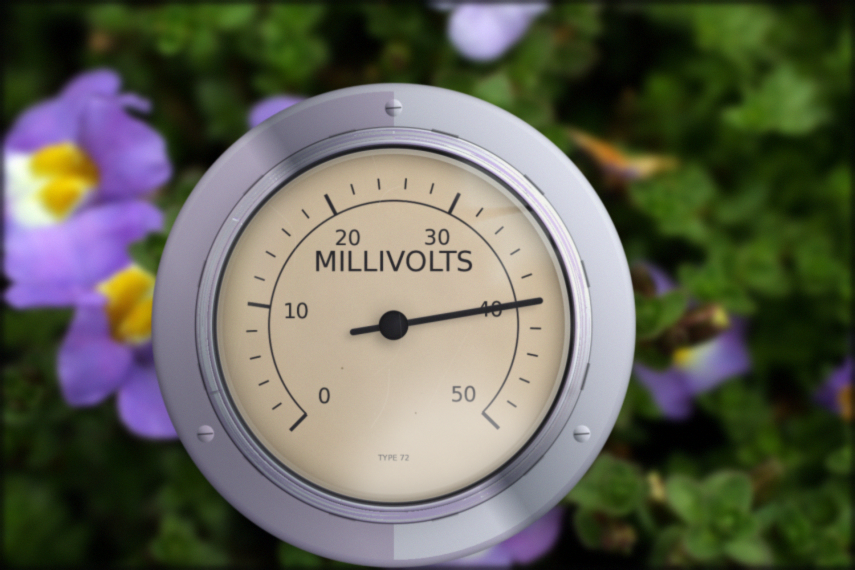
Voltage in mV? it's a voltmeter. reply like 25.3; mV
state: 40; mV
